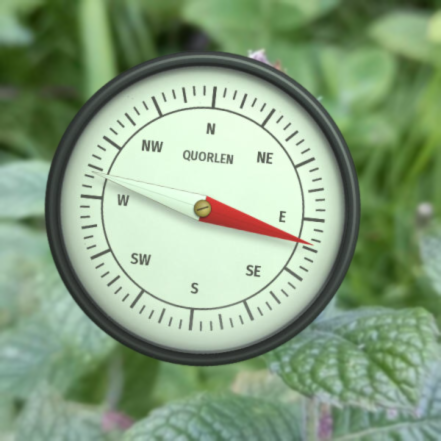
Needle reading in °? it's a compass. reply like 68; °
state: 102.5; °
